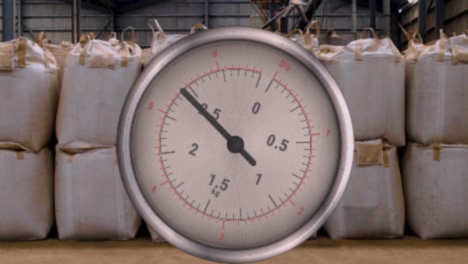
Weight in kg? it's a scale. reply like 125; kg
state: 2.45; kg
